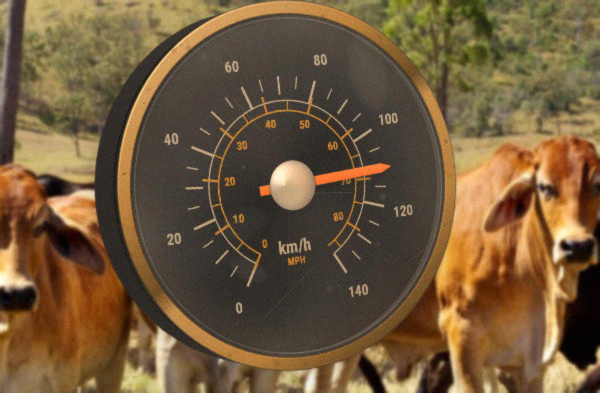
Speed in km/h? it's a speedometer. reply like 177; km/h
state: 110; km/h
